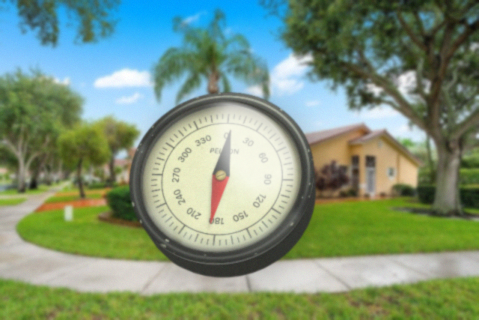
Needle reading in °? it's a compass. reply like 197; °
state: 185; °
